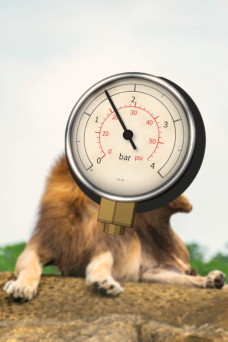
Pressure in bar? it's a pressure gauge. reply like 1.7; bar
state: 1.5; bar
